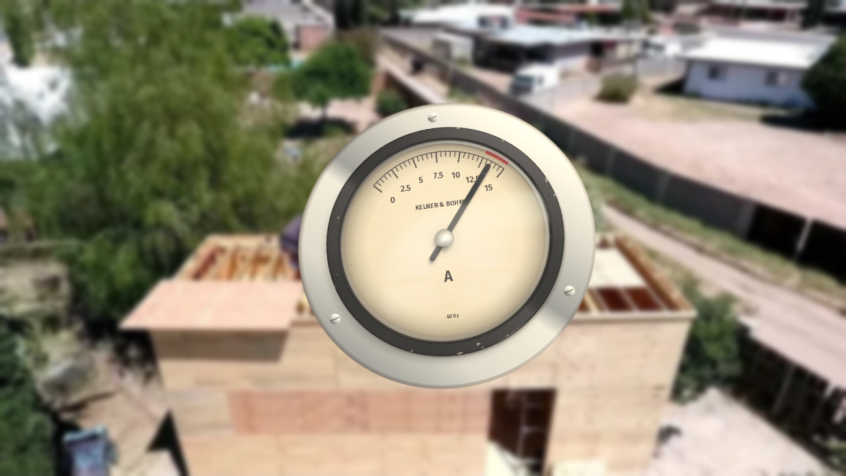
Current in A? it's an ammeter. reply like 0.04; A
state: 13.5; A
